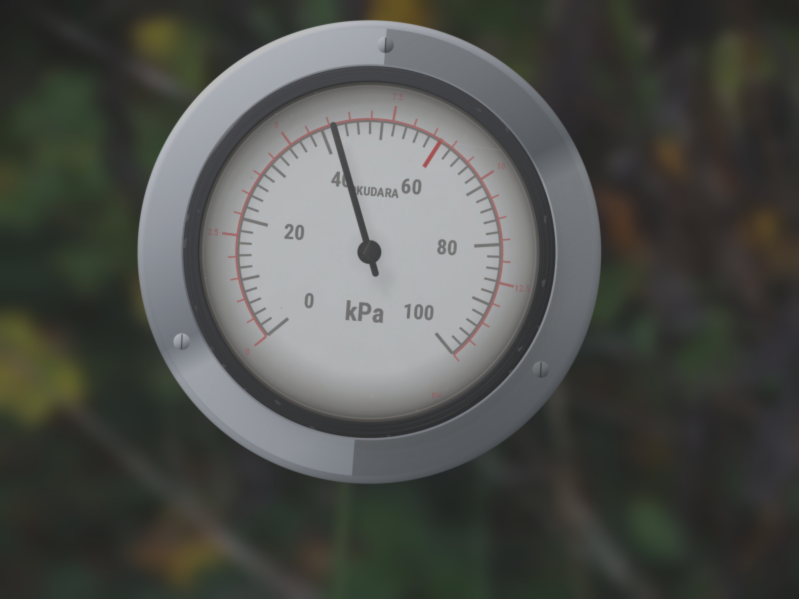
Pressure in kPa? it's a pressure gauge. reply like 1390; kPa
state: 42; kPa
